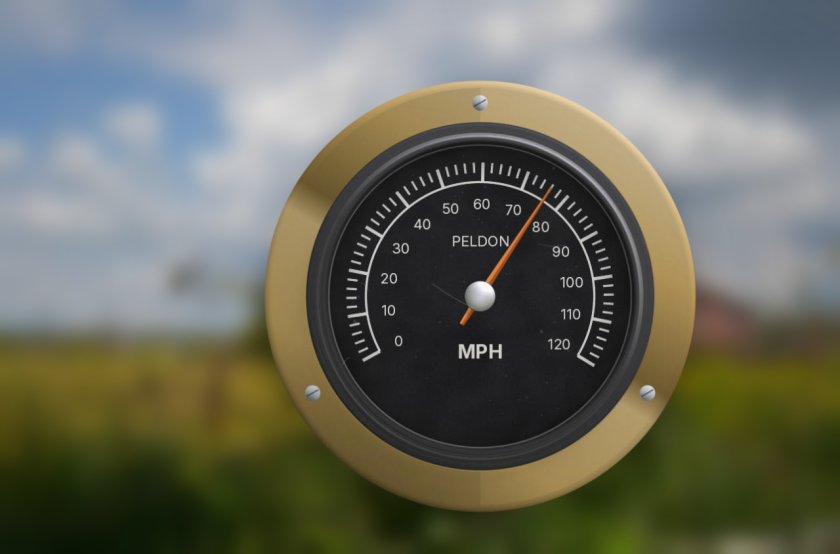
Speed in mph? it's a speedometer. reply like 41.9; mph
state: 76; mph
